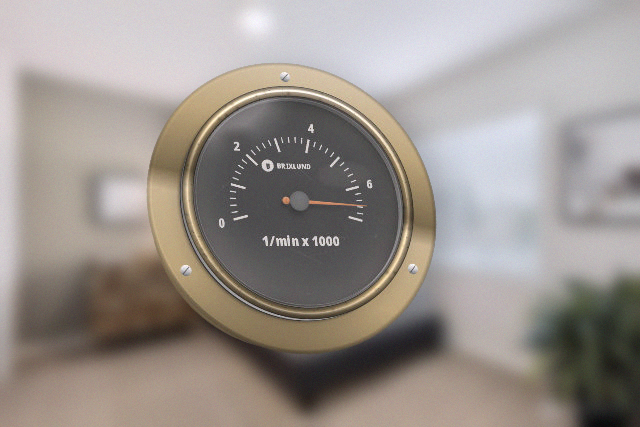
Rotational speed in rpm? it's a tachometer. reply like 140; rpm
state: 6600; rpm
